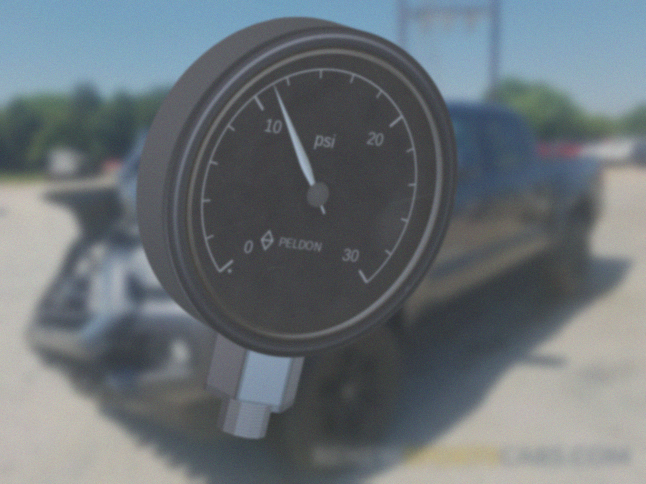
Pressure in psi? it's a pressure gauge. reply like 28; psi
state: 11; psi
